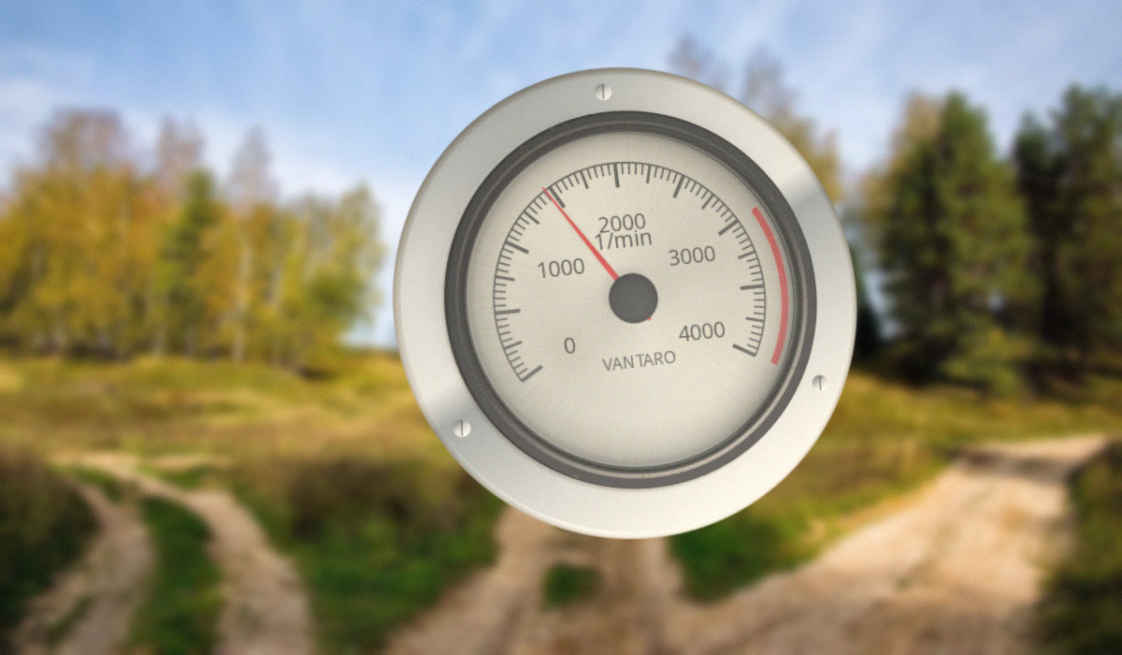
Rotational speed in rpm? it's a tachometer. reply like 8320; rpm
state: 1450; rpm
